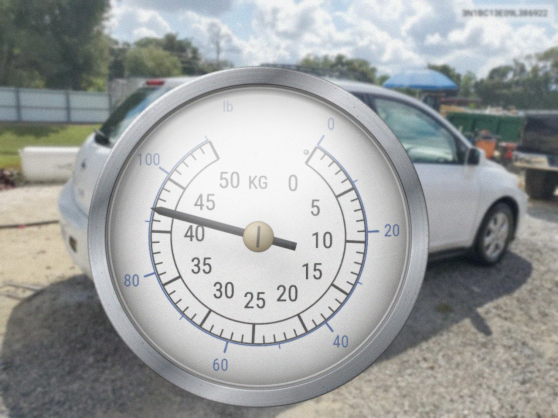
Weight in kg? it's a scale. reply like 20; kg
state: 42; kg
